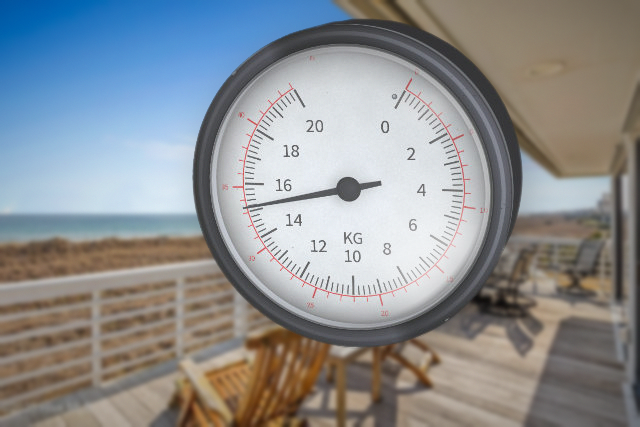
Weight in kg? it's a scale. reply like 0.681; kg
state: 15.2; kg
